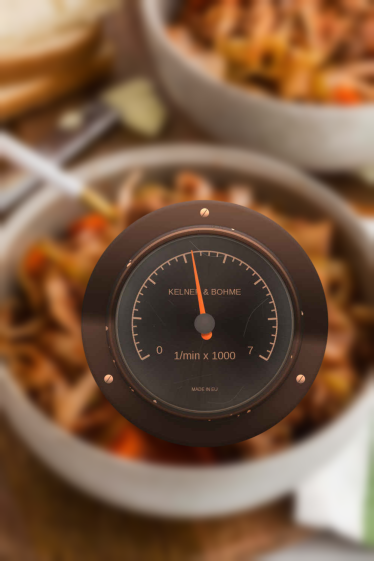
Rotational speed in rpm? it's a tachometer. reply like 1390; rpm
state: 3200; rpm
